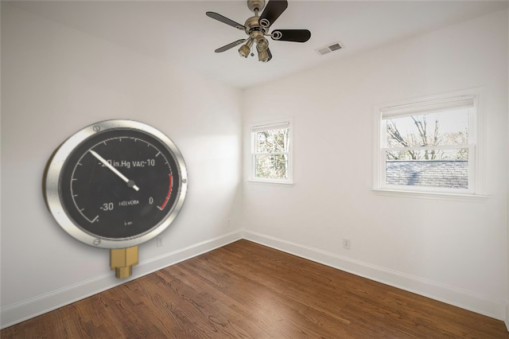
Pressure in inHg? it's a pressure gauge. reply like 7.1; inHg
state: -20; inHg
